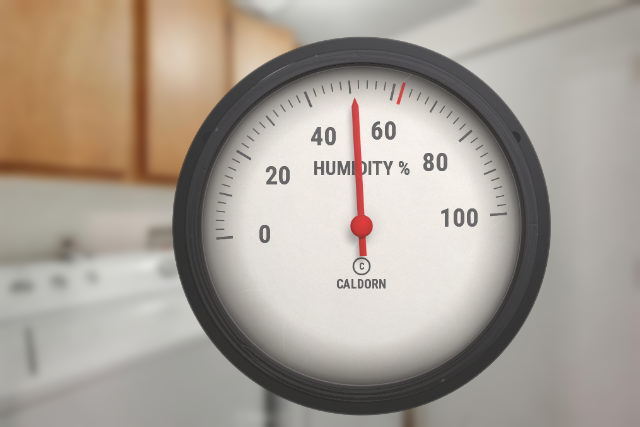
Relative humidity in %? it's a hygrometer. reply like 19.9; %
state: 51; %
